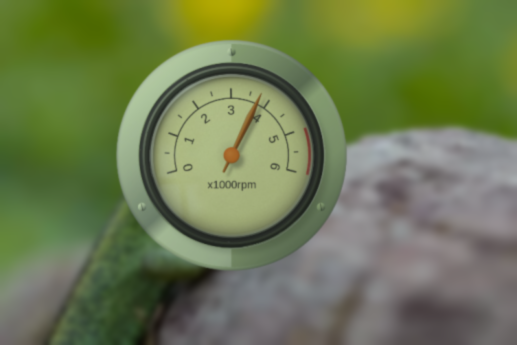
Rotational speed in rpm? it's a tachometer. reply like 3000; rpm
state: 3750; rpm
